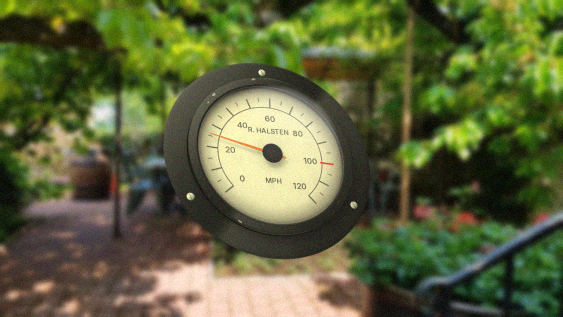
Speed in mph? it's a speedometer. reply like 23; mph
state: 25; mph
